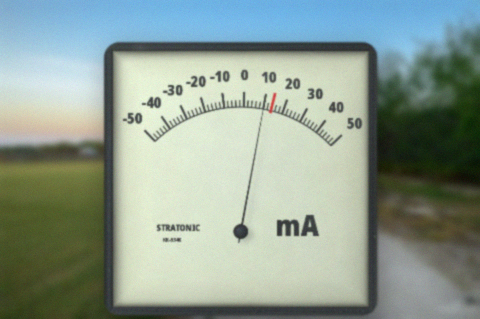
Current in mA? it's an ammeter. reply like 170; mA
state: 10; mA
